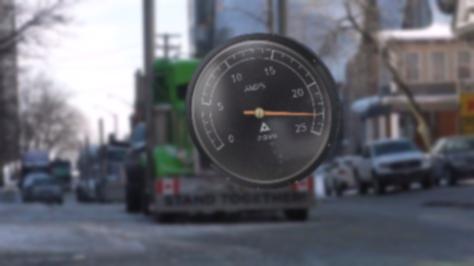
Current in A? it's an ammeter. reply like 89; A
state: 23; A
